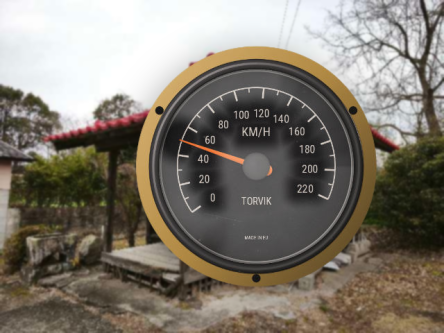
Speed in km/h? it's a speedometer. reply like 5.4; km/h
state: 50; km/h
